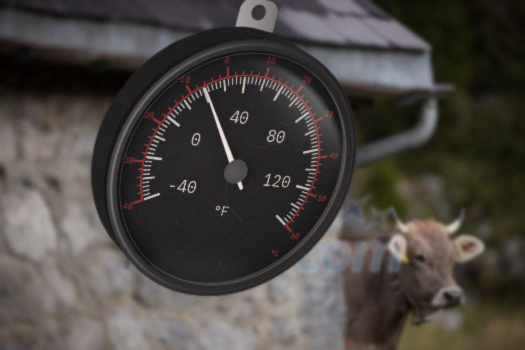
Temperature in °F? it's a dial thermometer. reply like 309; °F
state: 20; °F
